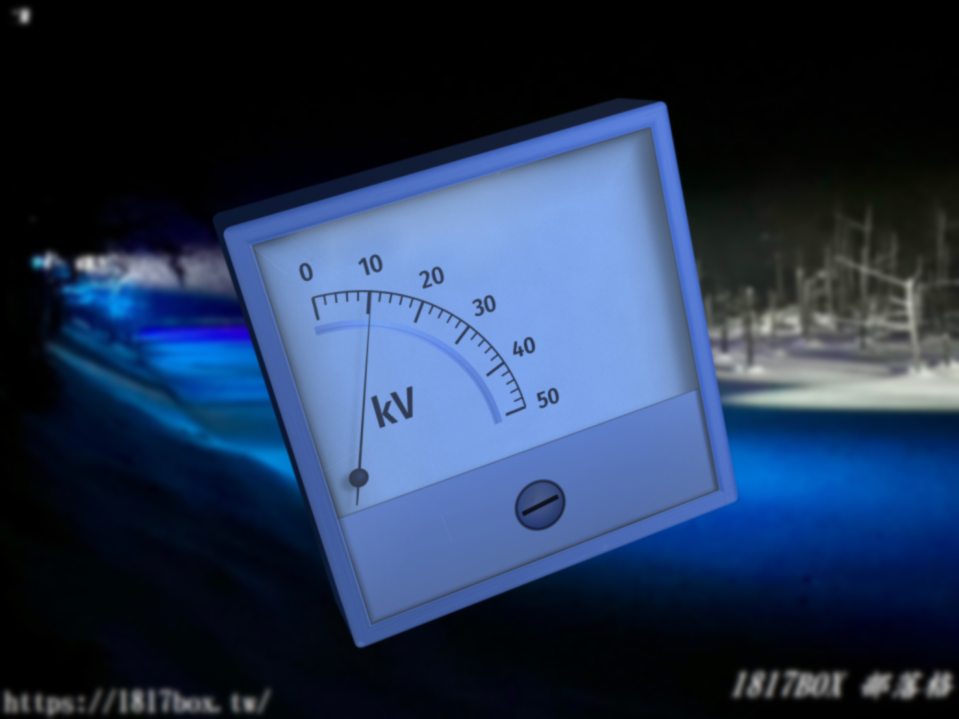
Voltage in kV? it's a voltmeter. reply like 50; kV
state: 10; kV
